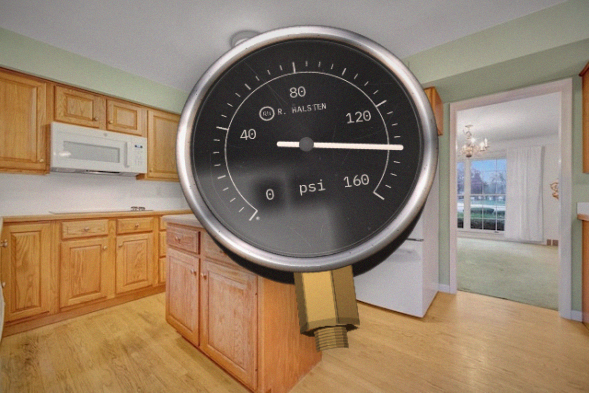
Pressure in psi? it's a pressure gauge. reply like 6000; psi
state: 140; psi
